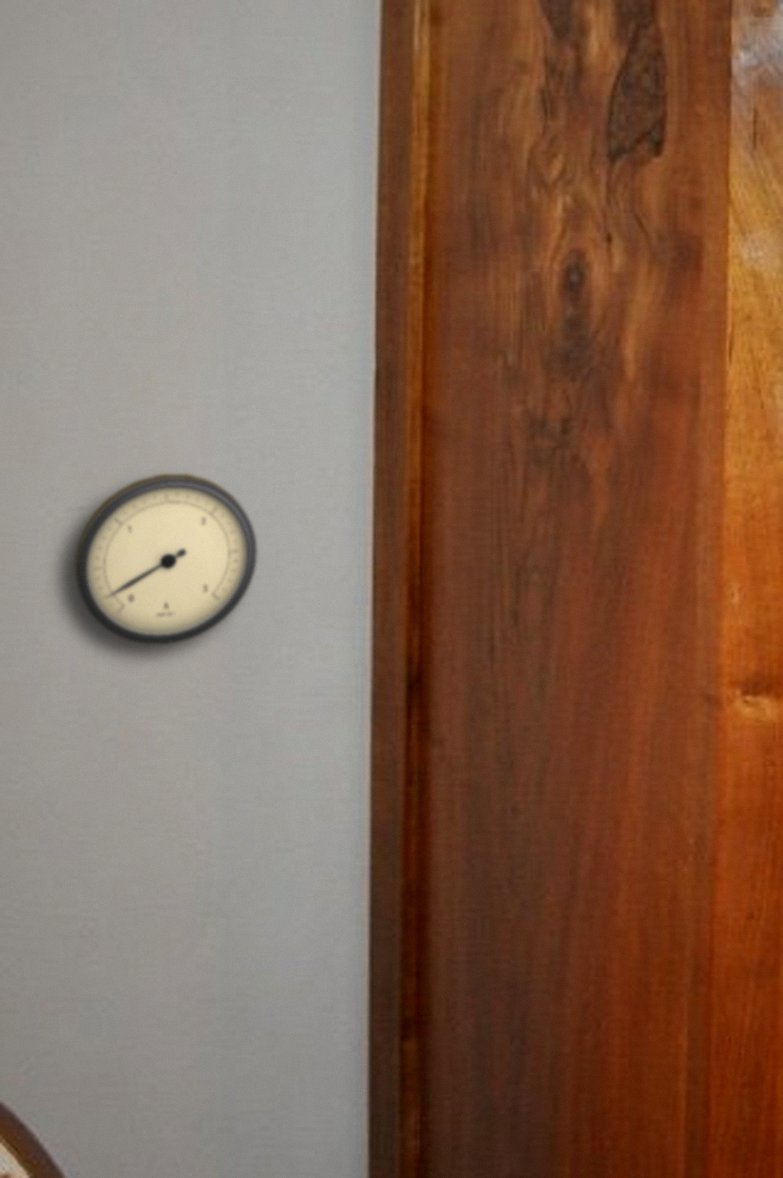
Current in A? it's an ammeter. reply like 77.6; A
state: 0.2; A
